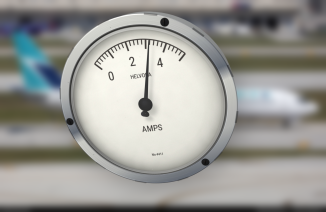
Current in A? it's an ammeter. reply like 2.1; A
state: 3.2; A
